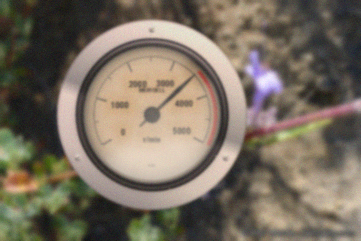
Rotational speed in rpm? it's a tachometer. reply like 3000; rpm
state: 3500; rpm
